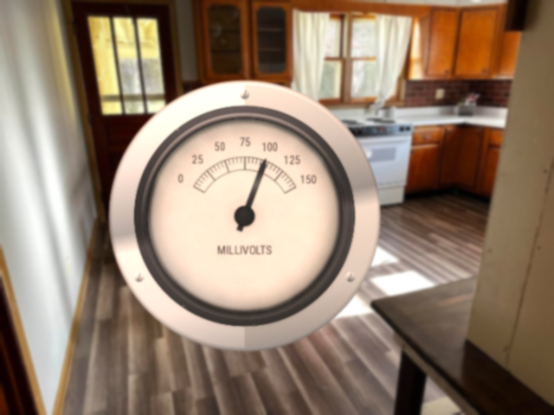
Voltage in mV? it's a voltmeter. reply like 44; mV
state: 100; mV
